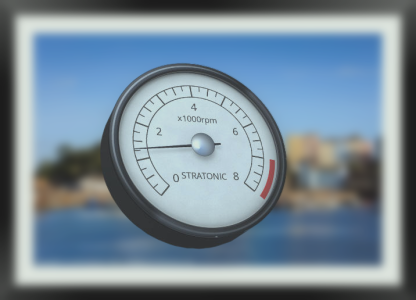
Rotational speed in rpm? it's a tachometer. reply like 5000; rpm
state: 1250; rpm
